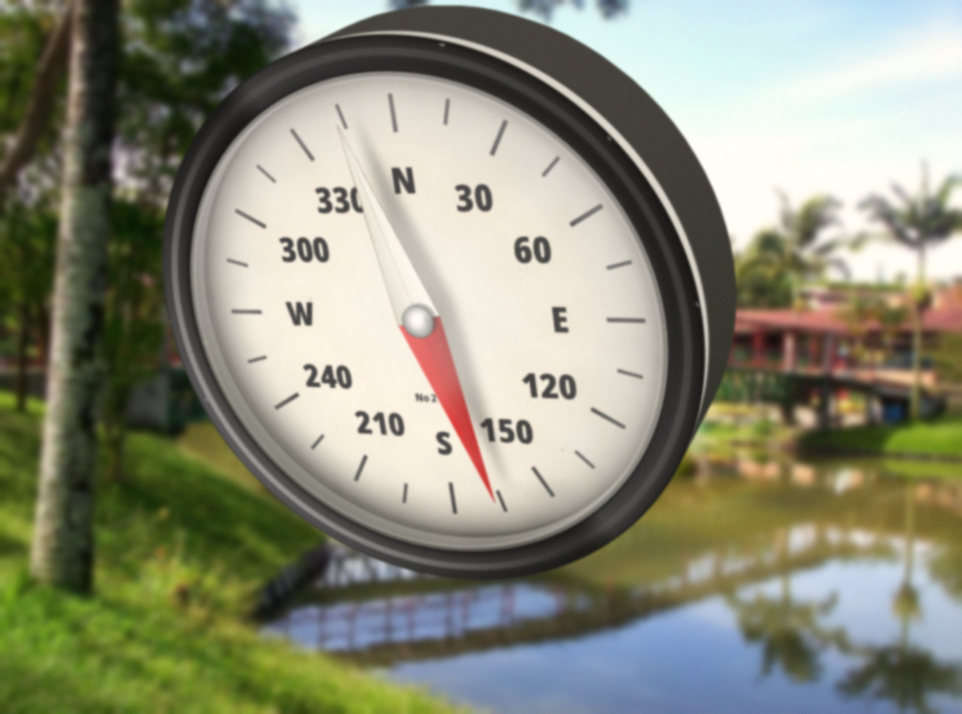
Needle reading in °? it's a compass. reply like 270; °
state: 165; °
